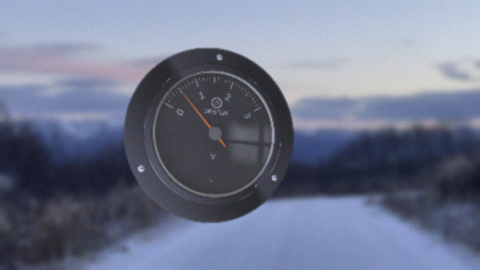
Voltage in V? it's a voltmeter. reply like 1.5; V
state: 0.5; V
